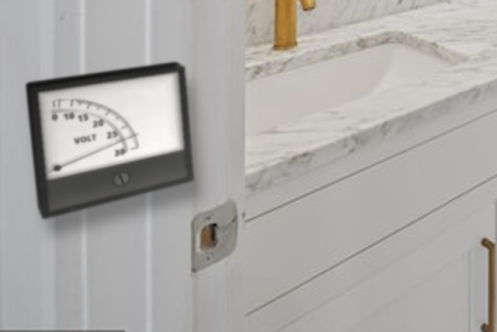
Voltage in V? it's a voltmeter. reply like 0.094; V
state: 27.5; V
